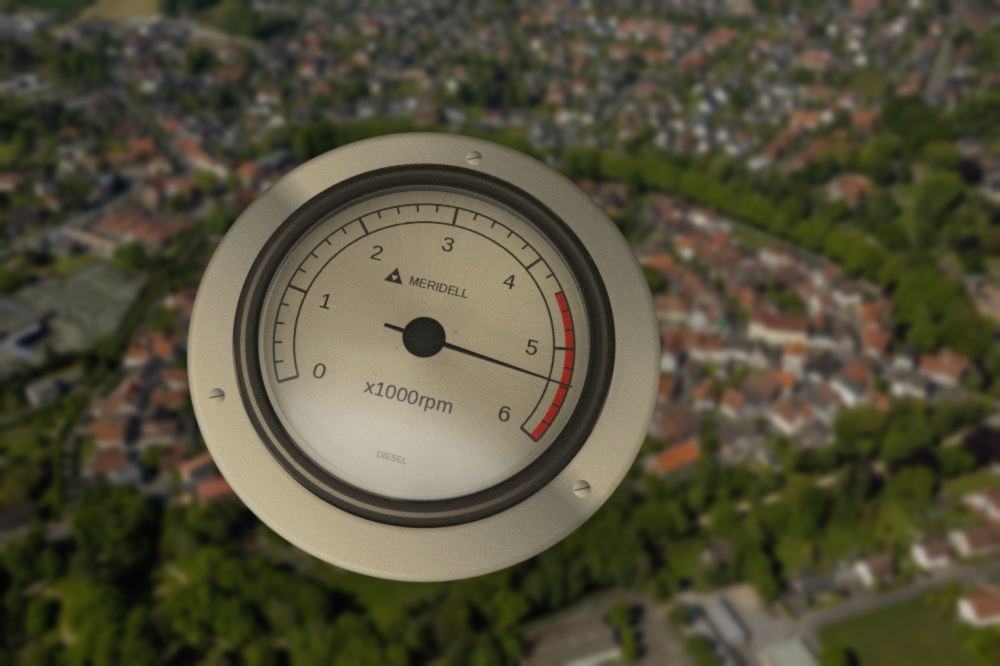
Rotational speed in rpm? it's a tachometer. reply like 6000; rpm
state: 5400; rpm
